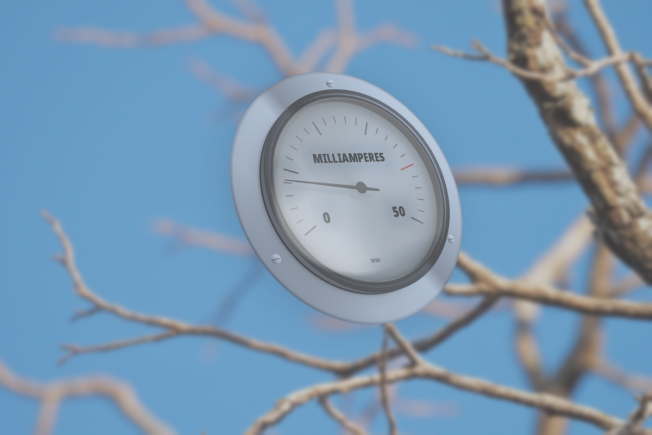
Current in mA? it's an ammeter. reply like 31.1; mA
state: 8; mA
